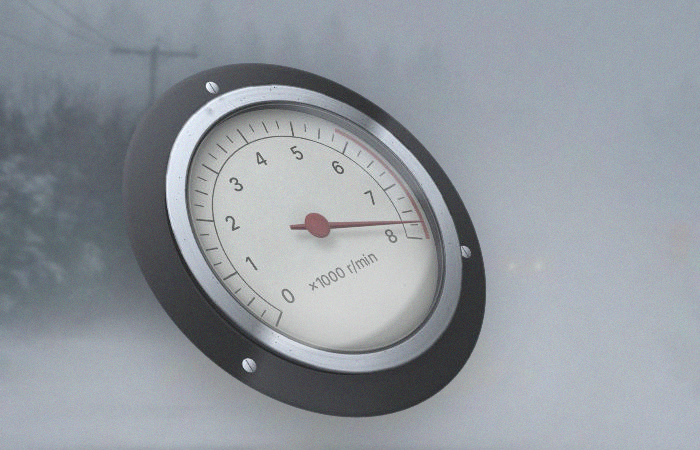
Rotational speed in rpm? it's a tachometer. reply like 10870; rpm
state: 7750; rpm
